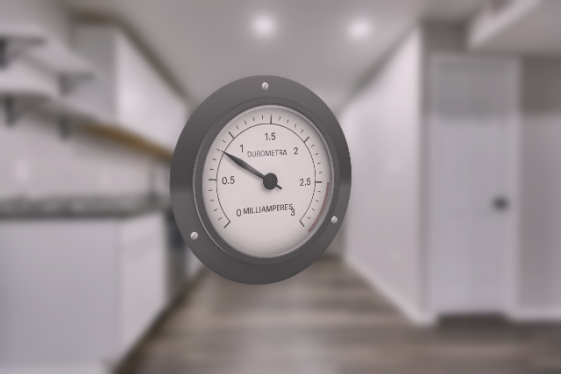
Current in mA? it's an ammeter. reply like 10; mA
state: 0.8; mA
